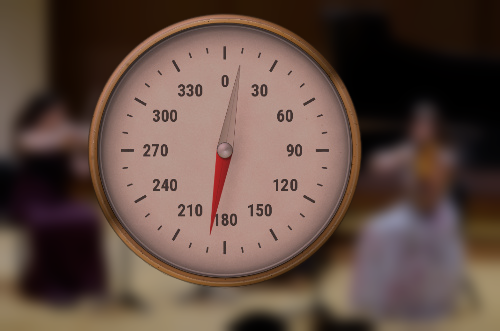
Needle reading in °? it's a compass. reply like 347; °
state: 190; °
